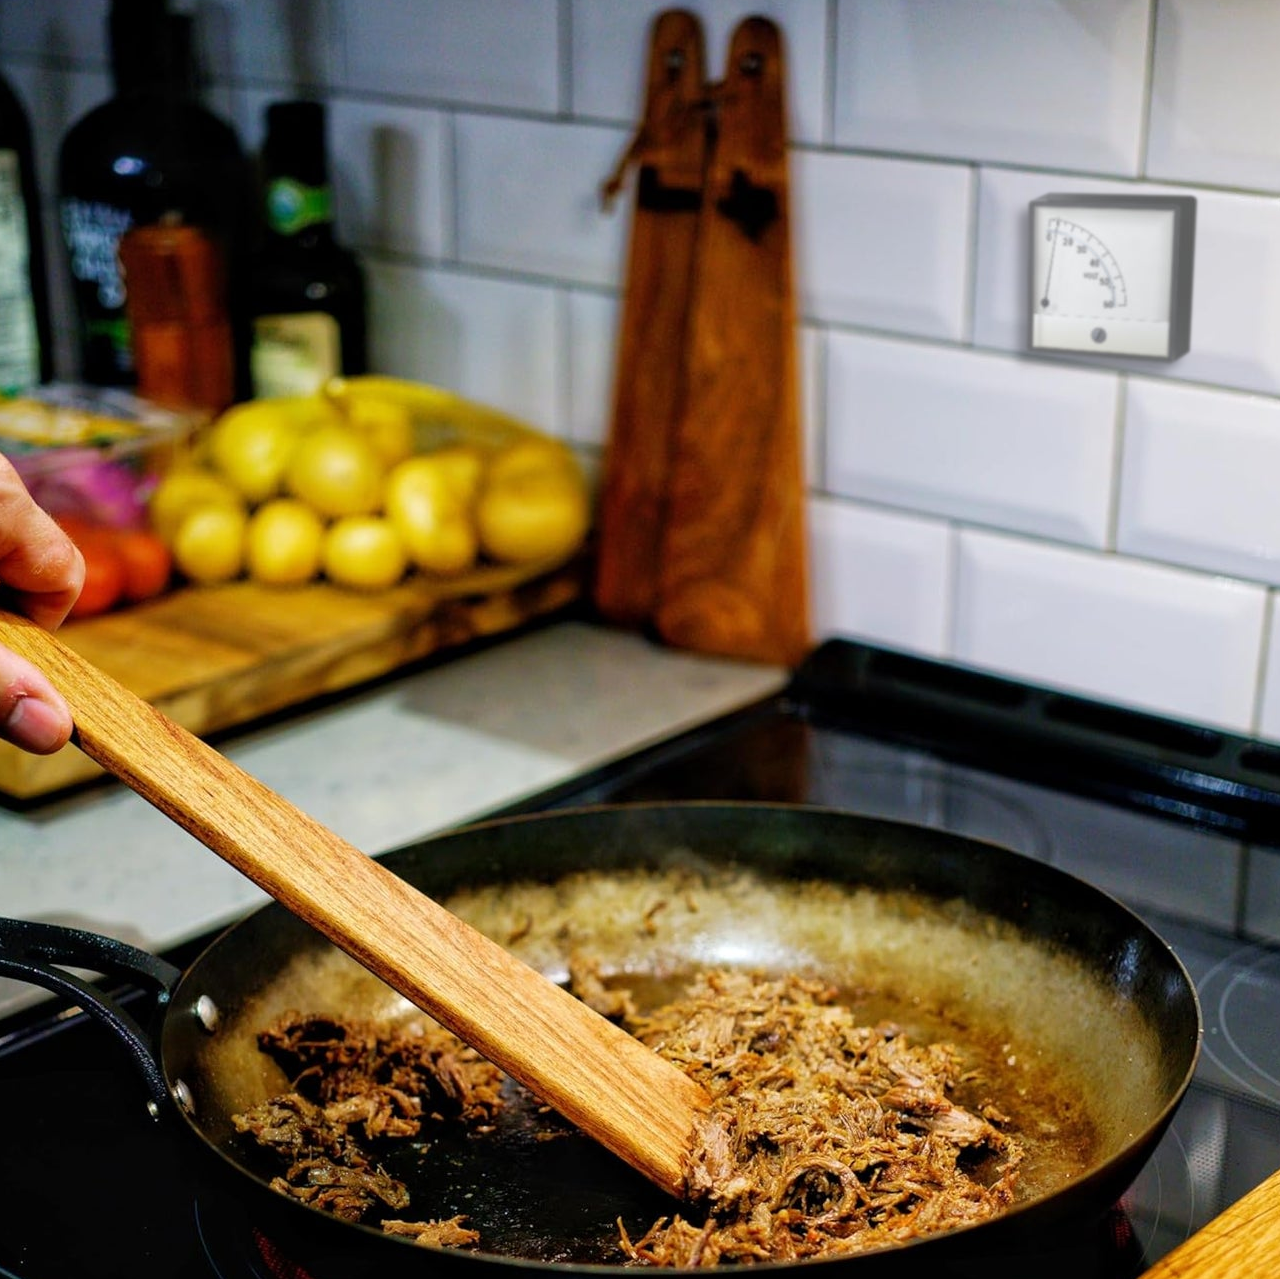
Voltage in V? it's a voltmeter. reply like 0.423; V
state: 10; V
